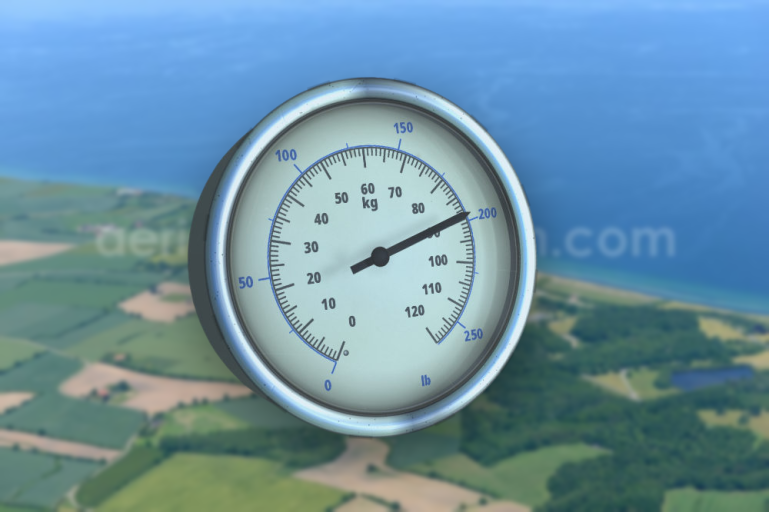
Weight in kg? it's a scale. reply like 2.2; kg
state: 89; kg
